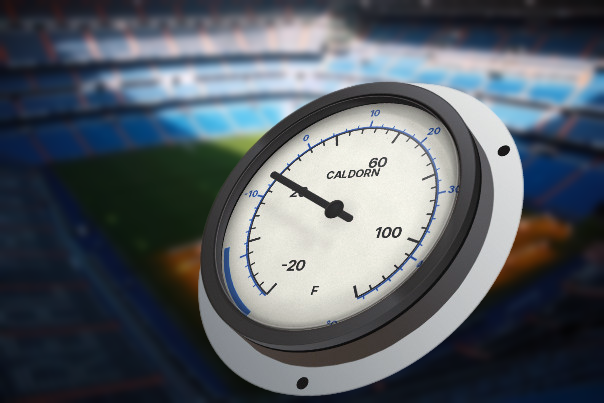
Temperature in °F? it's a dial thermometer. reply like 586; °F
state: 20; °F
